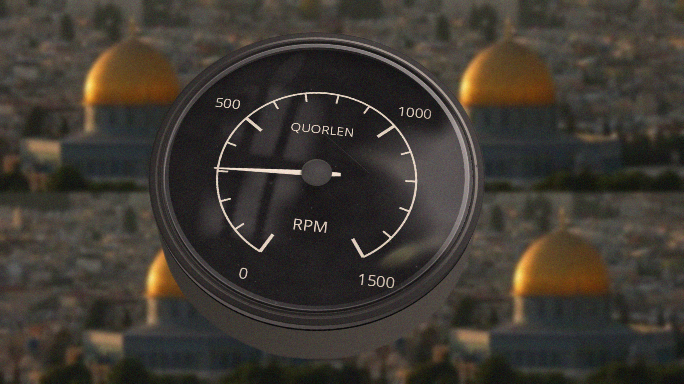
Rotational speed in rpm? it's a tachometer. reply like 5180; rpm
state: 300; rpm
